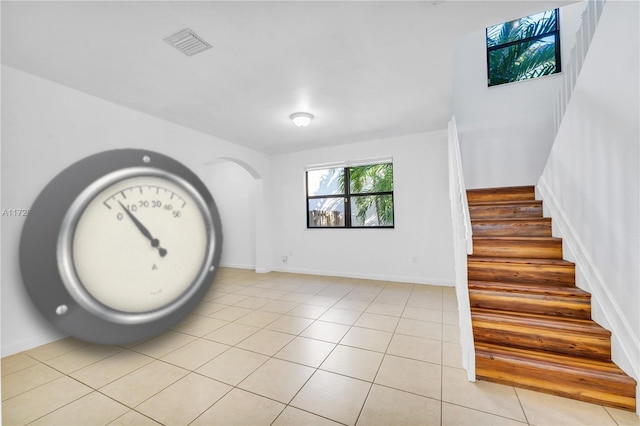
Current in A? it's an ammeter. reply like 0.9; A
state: 5; A
